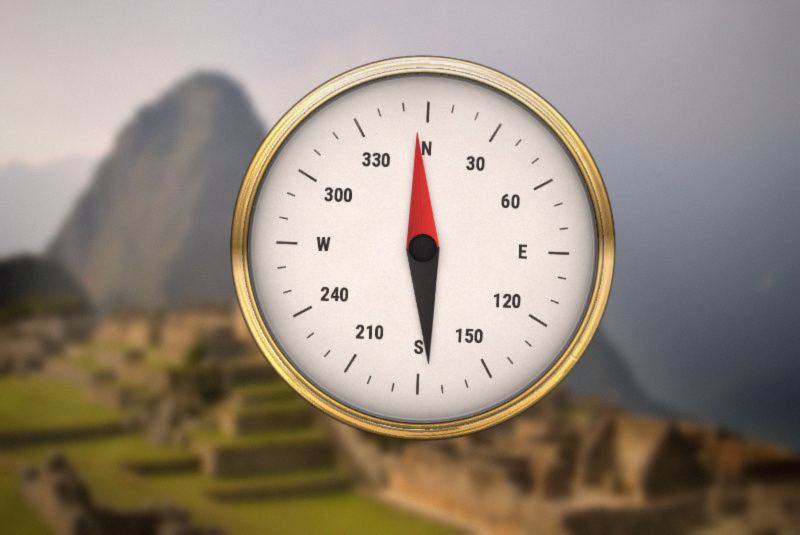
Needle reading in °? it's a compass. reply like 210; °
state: 355; °
